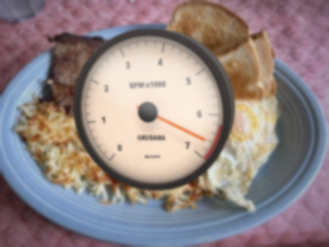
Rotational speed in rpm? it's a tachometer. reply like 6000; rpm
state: 6600; rpm
